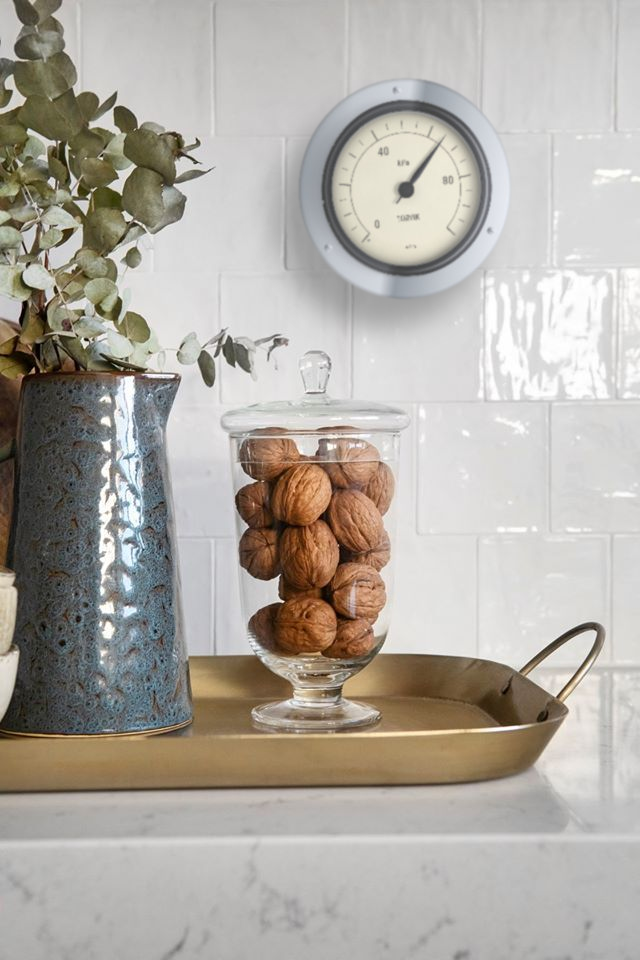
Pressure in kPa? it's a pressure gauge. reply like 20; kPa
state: 65; kPa
